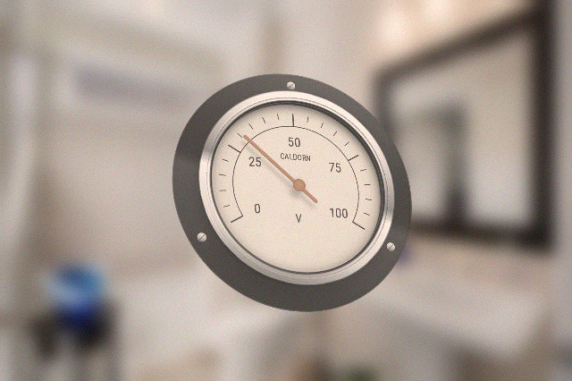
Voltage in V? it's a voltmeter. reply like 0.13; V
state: 30; V
